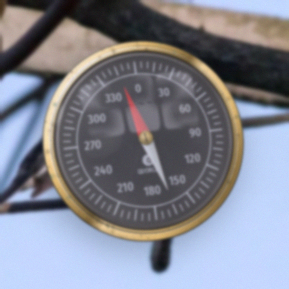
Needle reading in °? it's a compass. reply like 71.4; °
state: 345; °
